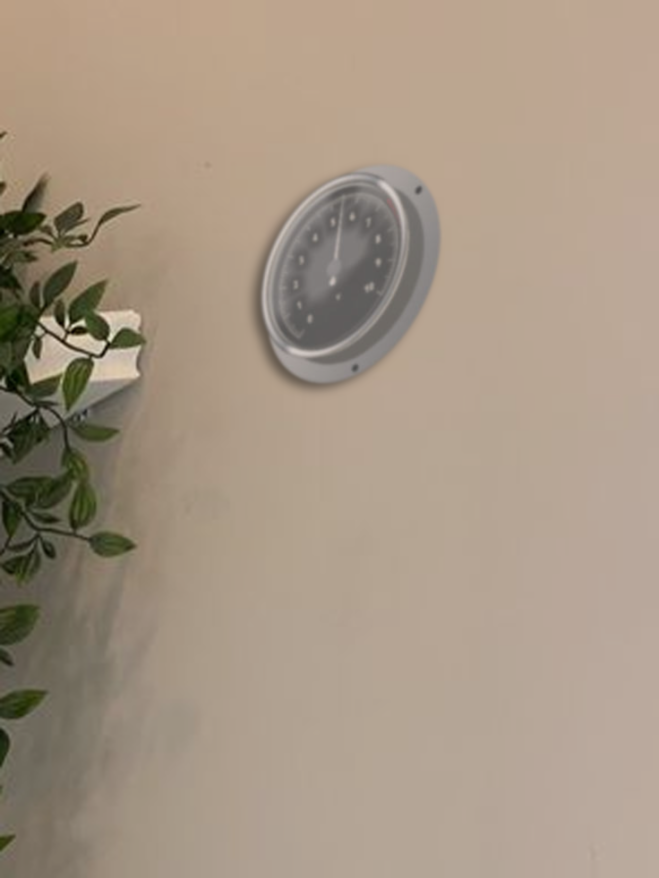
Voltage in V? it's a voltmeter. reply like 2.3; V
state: 5.5; V
